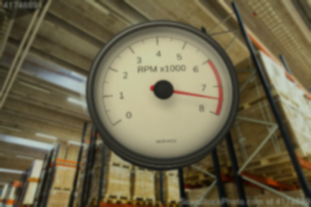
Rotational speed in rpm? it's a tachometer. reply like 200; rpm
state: 7500; rpm
